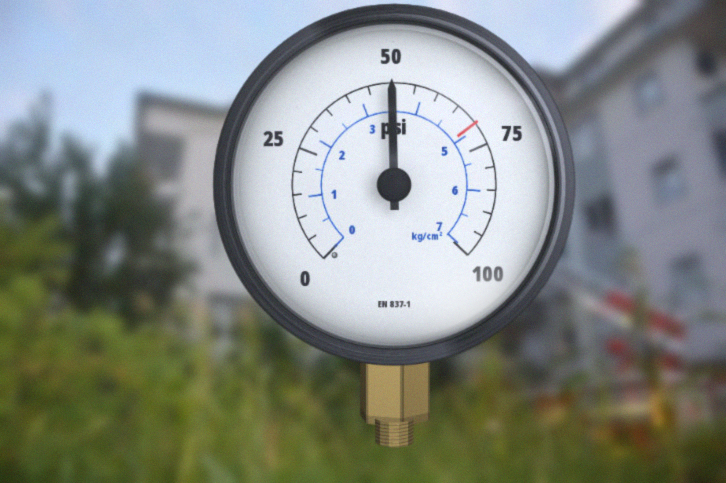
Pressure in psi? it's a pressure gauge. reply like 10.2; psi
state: 50; psi
